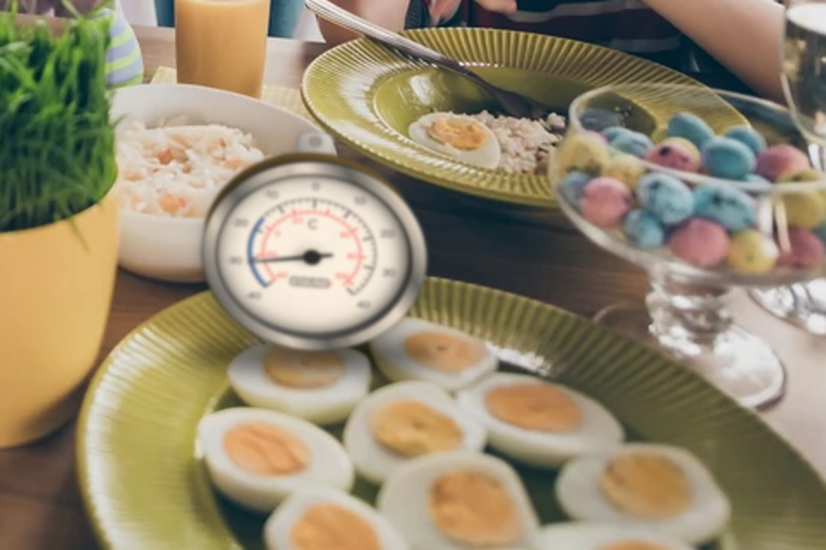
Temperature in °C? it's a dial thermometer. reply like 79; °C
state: -30; °C
